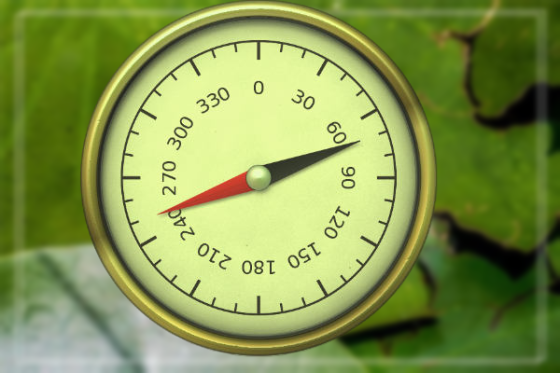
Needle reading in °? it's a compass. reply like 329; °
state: 250; °
